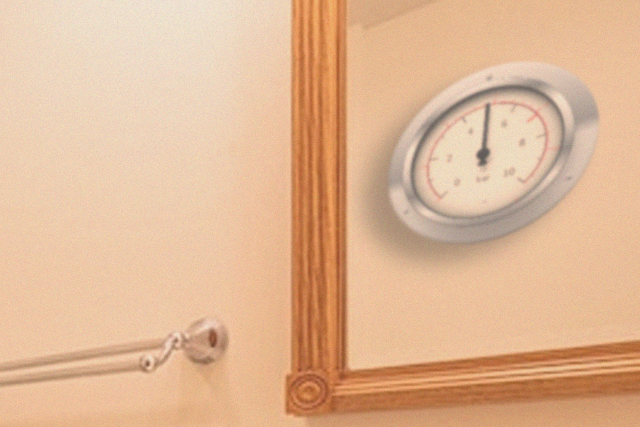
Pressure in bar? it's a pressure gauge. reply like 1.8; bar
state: 5; bar
